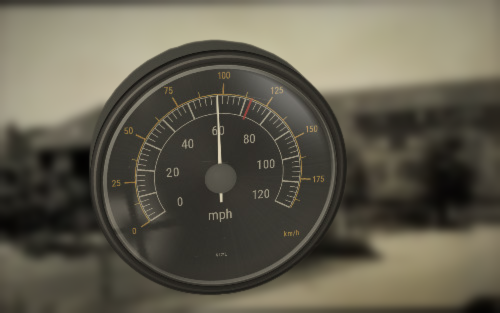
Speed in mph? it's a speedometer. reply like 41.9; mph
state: 60; mph
